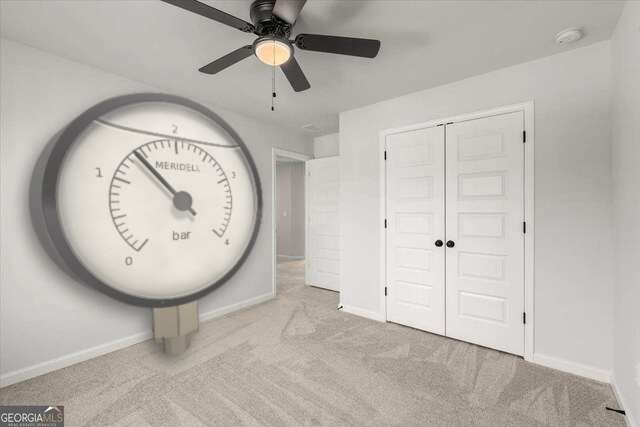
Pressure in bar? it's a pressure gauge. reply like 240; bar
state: 1.4; bar
